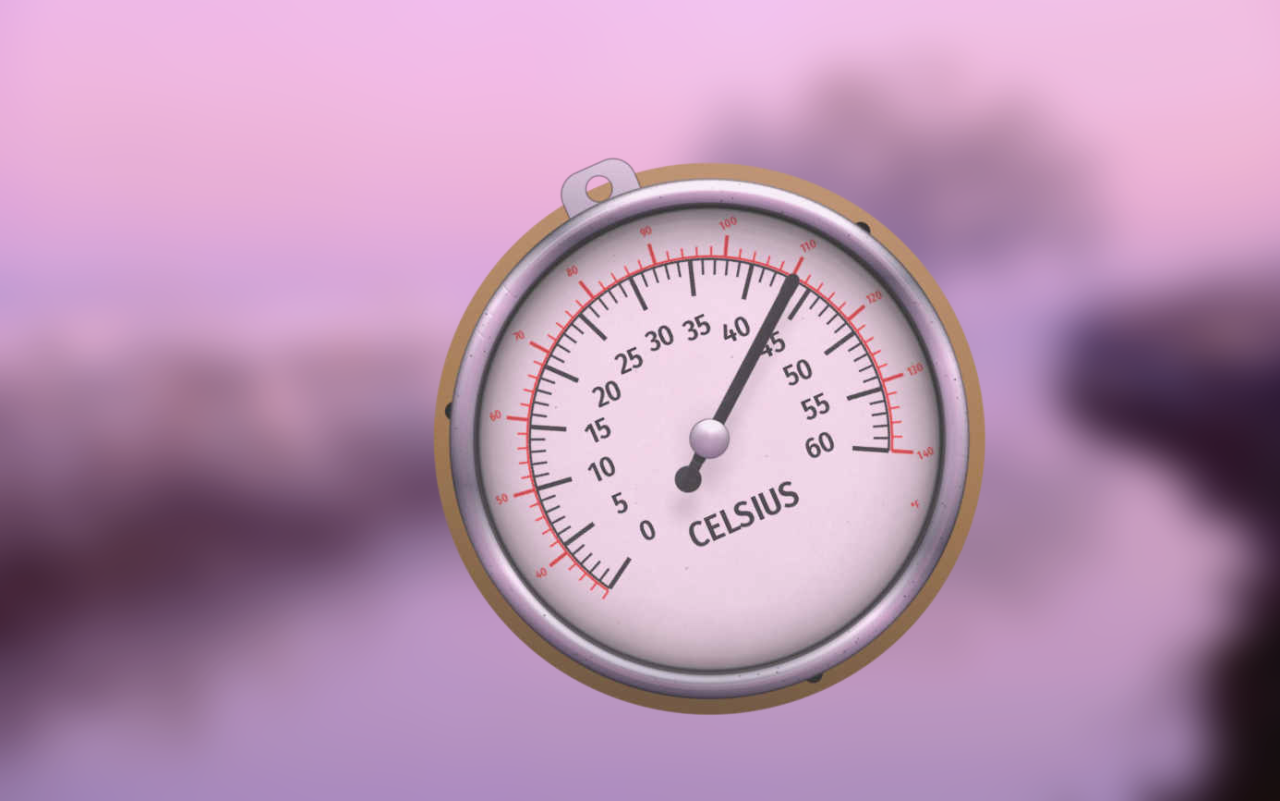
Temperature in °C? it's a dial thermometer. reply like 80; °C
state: 43.5; °C
